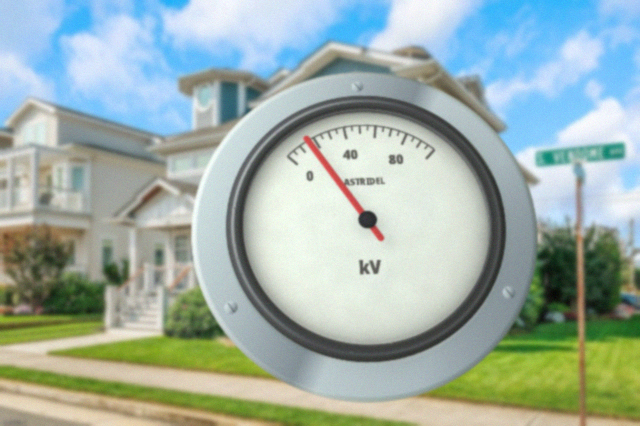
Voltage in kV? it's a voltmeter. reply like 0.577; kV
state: 15; kV
